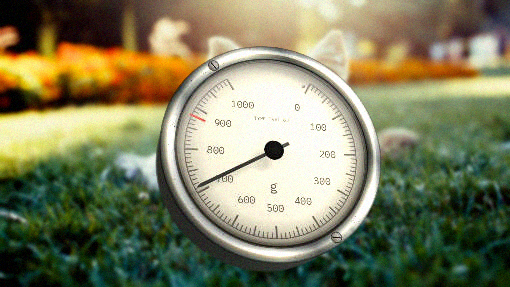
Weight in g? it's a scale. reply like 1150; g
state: 710; g
